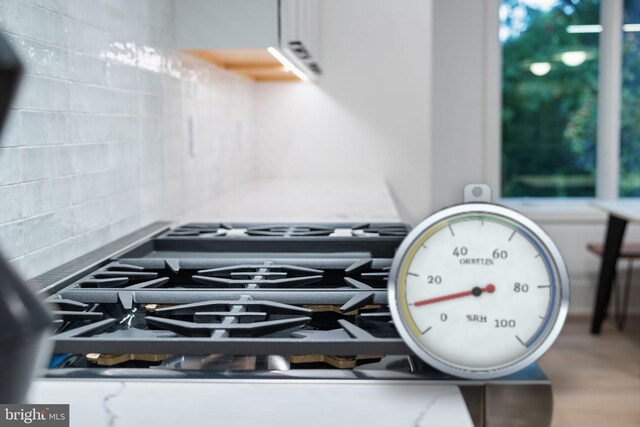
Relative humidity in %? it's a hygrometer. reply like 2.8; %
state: 10; %
